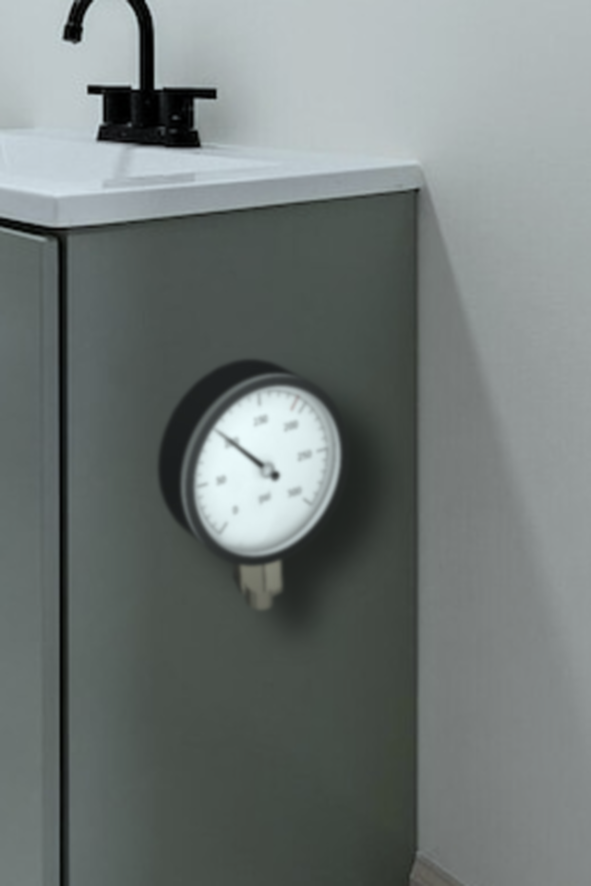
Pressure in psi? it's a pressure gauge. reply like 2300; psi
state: 100; psi
